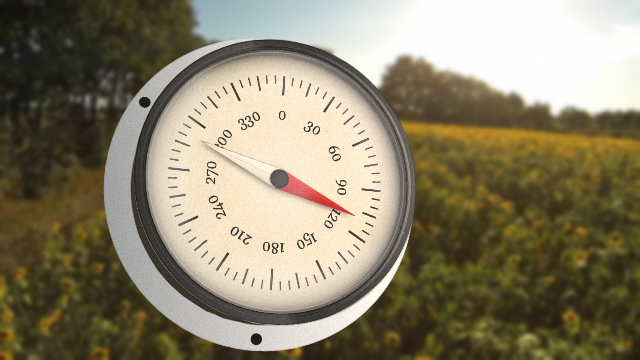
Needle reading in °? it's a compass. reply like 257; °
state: 110; °
